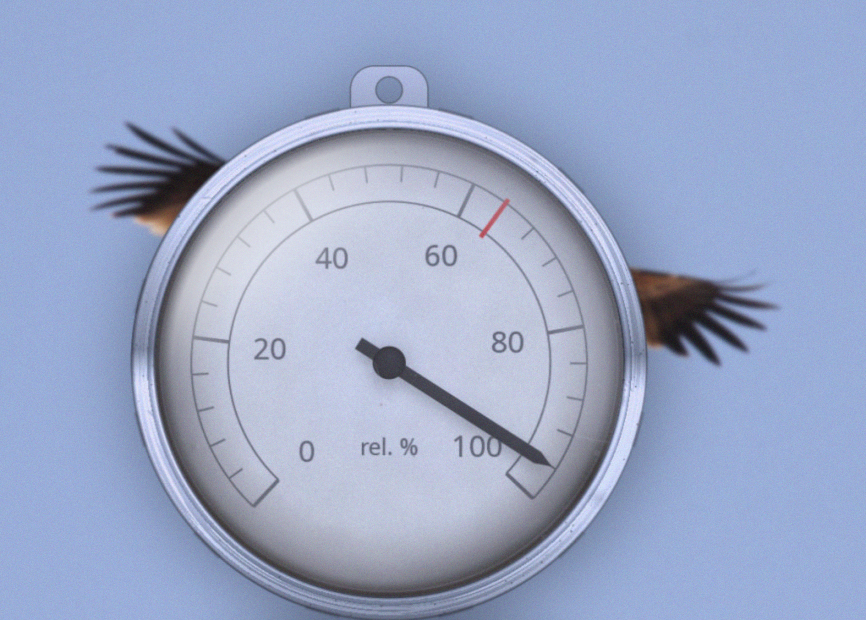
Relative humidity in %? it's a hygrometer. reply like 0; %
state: 96; %
